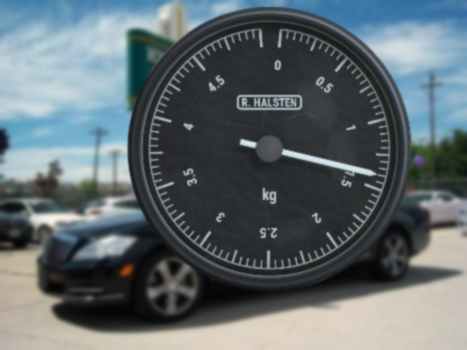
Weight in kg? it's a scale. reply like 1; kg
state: 1.4; kg
